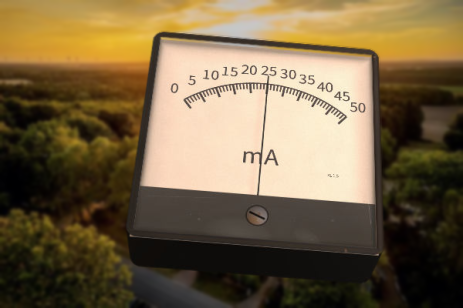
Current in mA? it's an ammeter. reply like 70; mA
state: 25; mA
